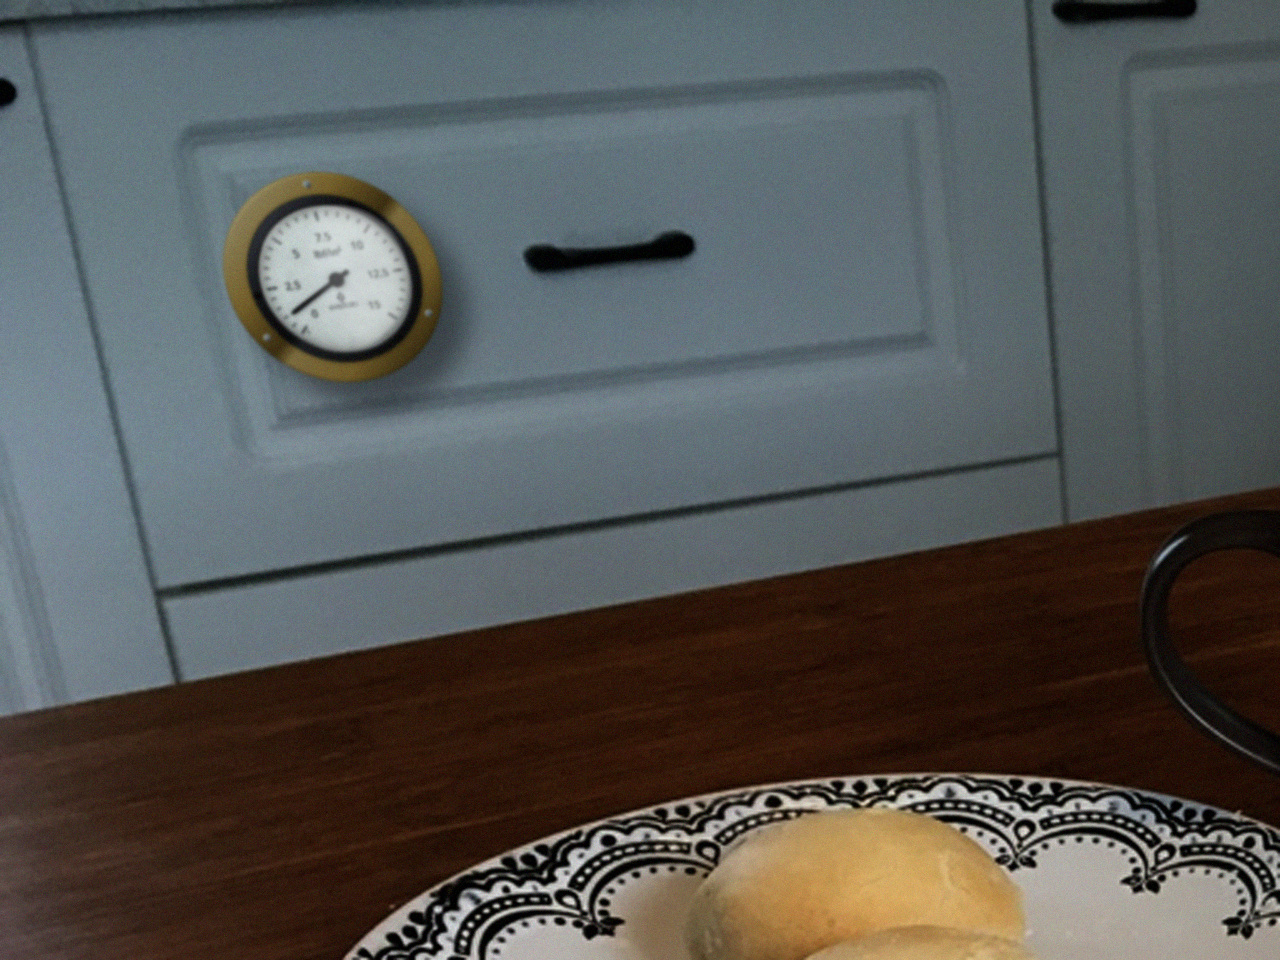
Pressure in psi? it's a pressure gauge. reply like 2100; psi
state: 1; psi
